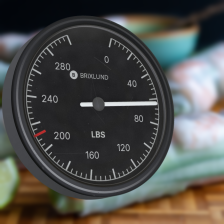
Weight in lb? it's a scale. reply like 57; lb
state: 64; lb
